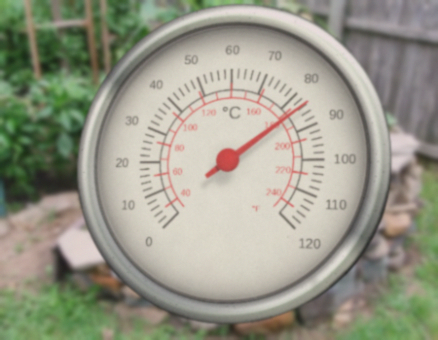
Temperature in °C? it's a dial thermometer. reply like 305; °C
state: 84; °C
